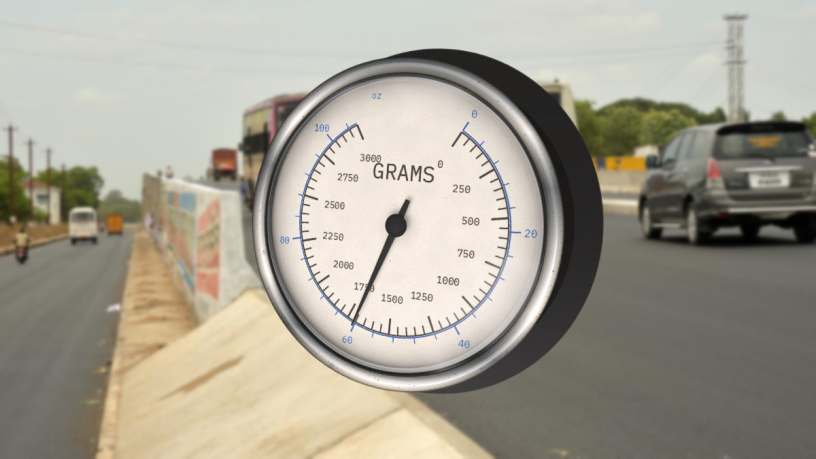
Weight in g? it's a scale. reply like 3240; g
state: 1700; g
